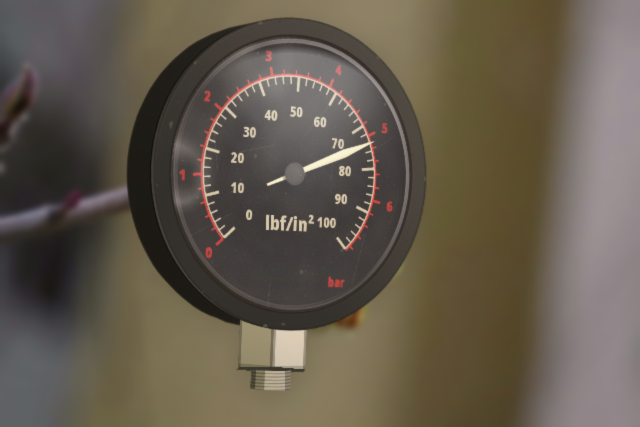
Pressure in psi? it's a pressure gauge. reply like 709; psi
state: 74; psi
